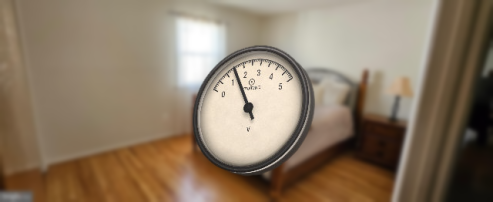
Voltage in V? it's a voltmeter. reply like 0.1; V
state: 1.5; V
